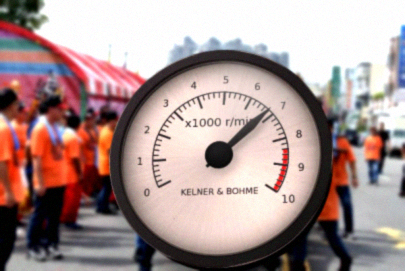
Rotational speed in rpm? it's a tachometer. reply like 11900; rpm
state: 6800; rpm
